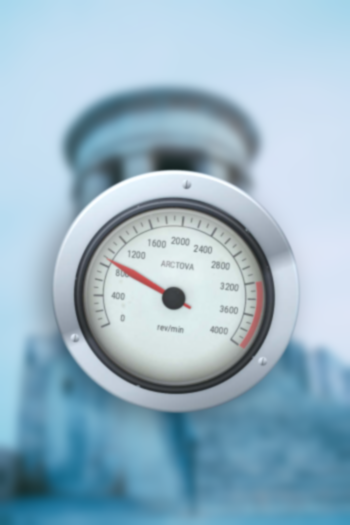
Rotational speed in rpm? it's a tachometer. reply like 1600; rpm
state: 900; rpm
